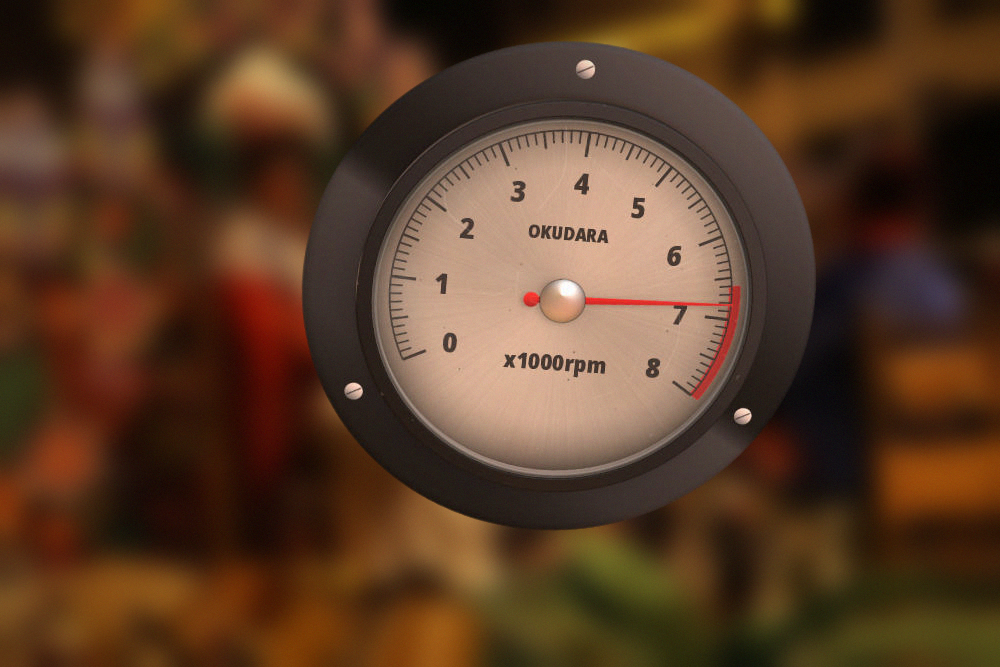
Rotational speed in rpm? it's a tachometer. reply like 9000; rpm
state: 6800; rpm
